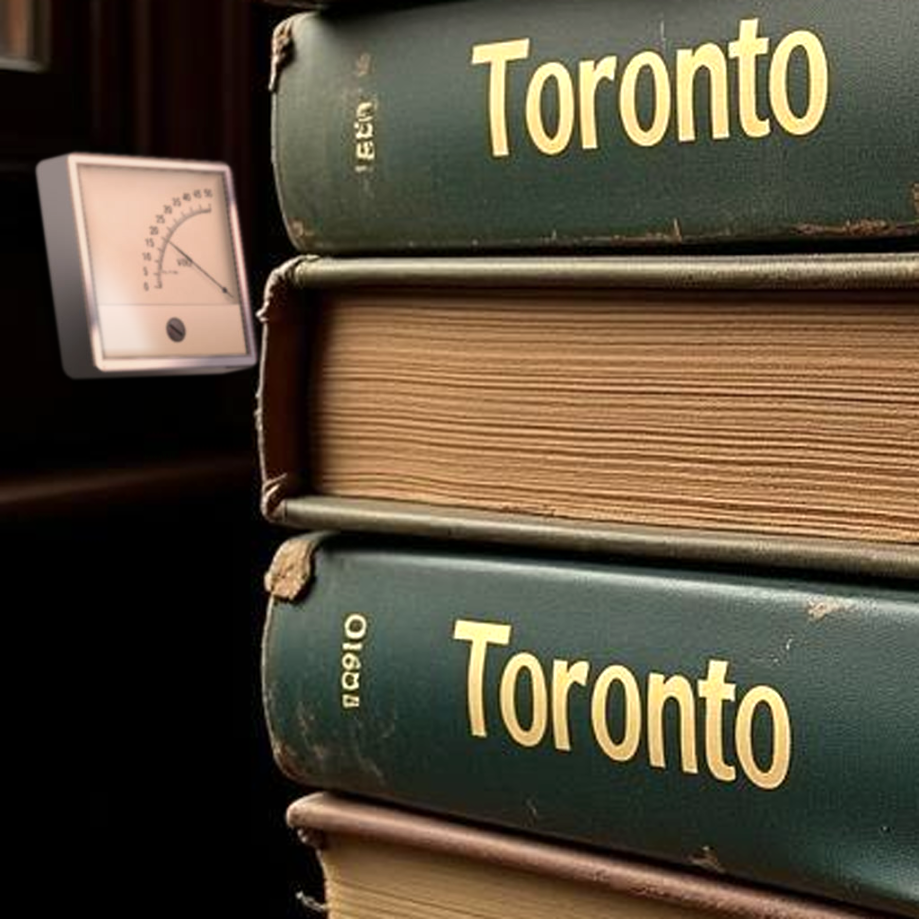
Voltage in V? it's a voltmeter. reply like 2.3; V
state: 20; V
